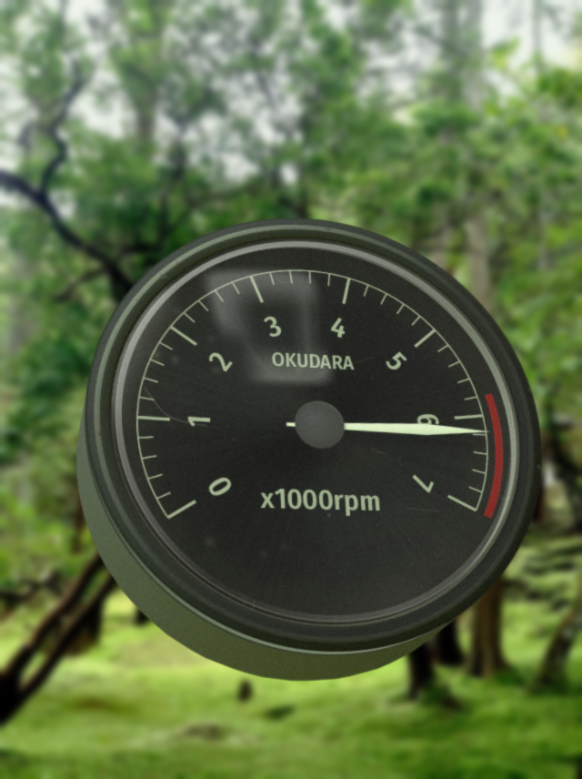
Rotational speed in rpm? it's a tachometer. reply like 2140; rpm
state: 6200; rpm
